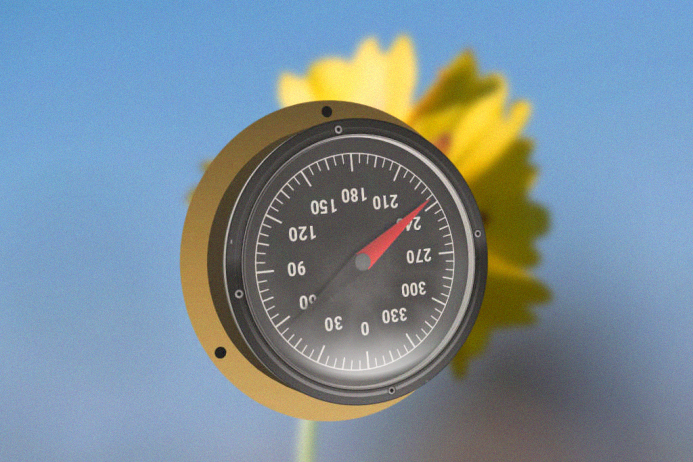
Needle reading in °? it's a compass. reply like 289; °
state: 235; °
